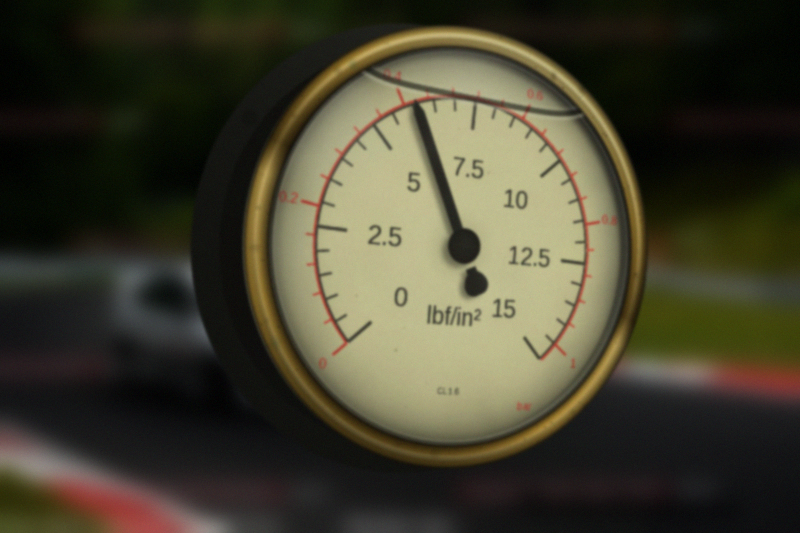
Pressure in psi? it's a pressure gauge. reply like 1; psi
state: 6; psi
